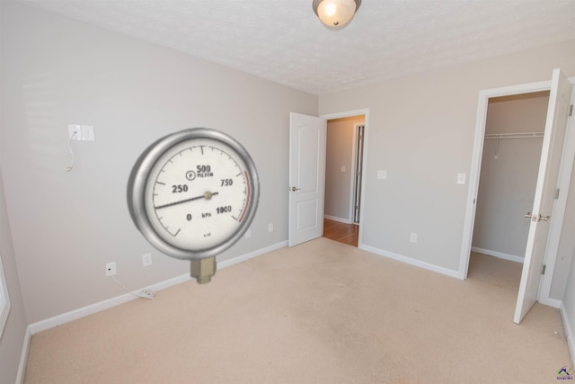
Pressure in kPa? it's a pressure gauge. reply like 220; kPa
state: 150; kPa
